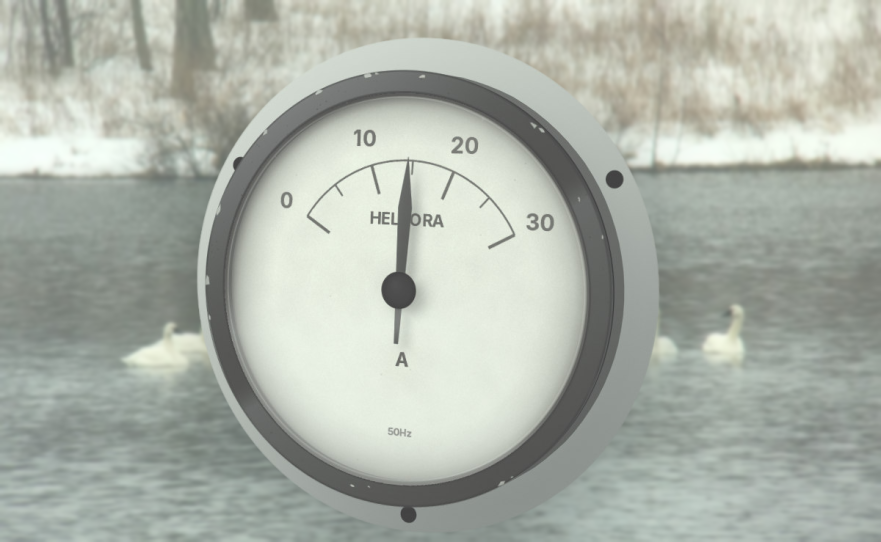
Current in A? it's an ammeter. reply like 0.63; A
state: 15; A
